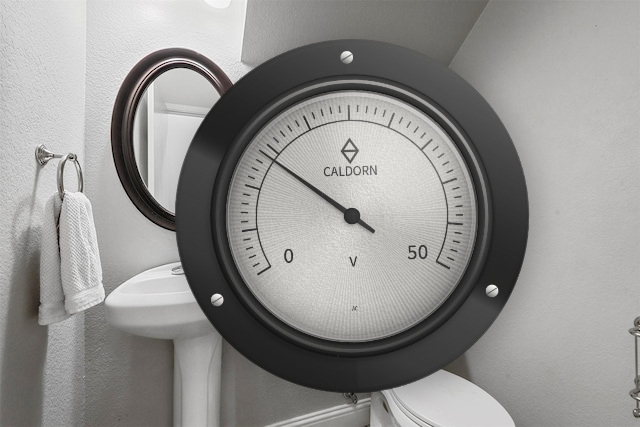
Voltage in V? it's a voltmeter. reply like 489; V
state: 14; V
